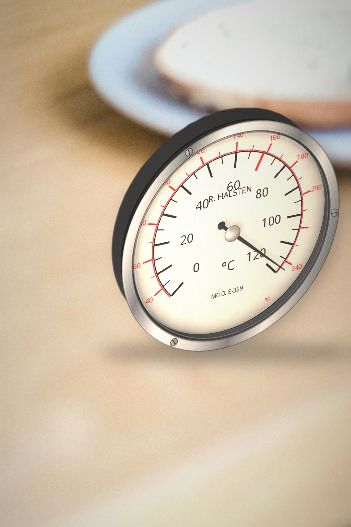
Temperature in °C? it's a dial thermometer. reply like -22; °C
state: 117.5; °C
